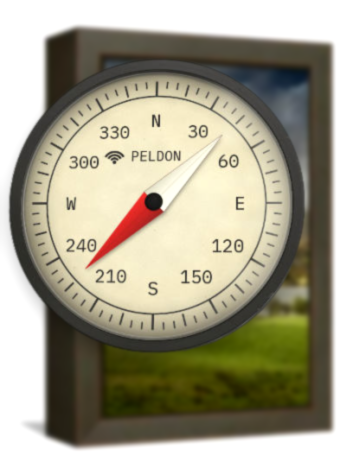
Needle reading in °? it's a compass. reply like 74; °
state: 225; °
